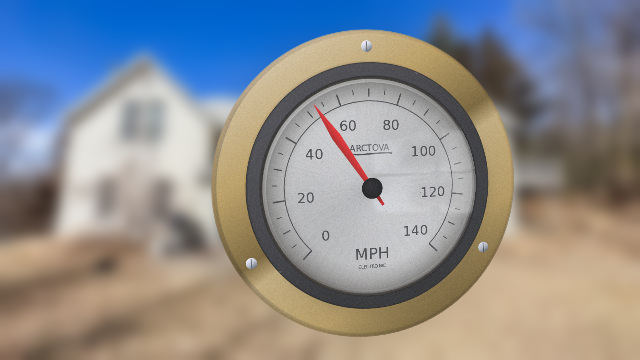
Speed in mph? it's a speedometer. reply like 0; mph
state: 52.5; mph
